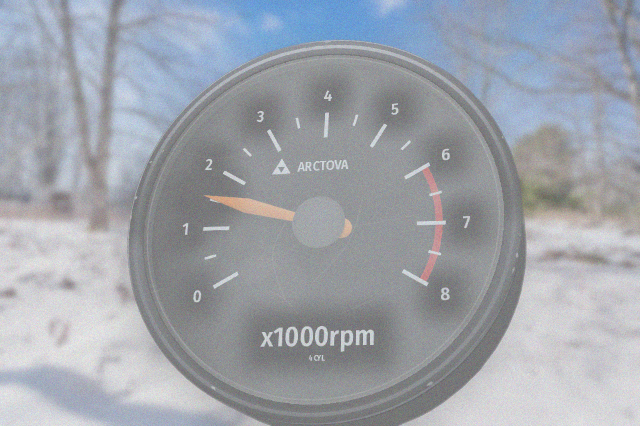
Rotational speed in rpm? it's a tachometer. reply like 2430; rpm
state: 1500; rpm
